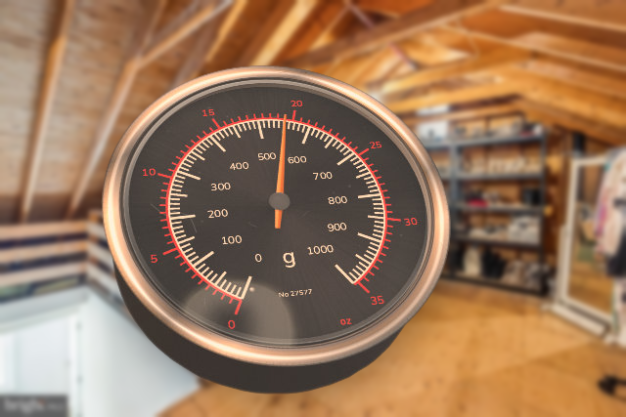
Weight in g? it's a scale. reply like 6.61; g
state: 550; g
